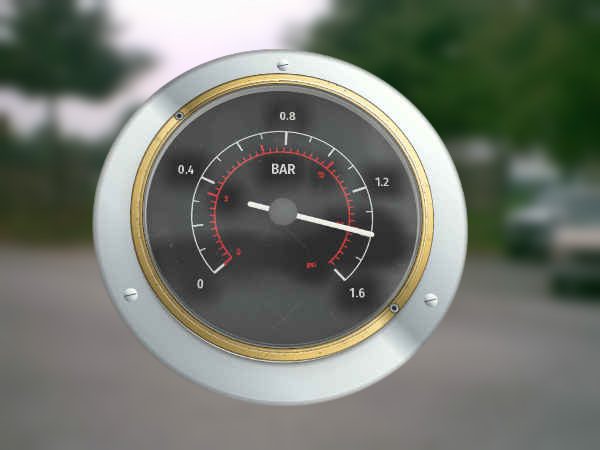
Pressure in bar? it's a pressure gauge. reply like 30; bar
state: 1.4; bar
